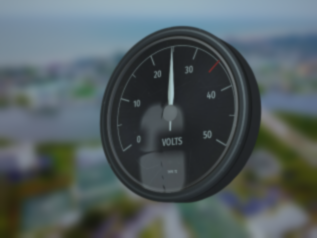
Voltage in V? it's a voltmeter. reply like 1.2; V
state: 25; V
